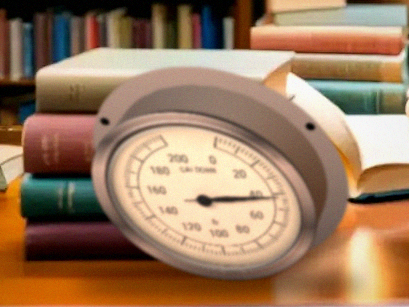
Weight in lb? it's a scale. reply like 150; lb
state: 40; lb
